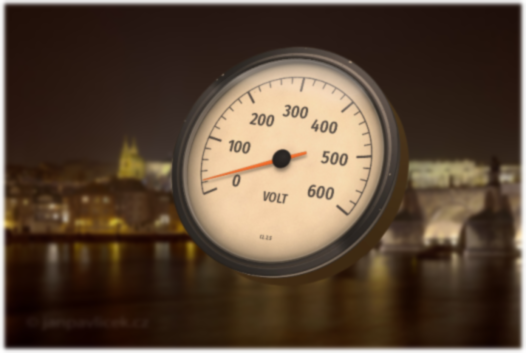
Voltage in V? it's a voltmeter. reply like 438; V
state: 20; V
